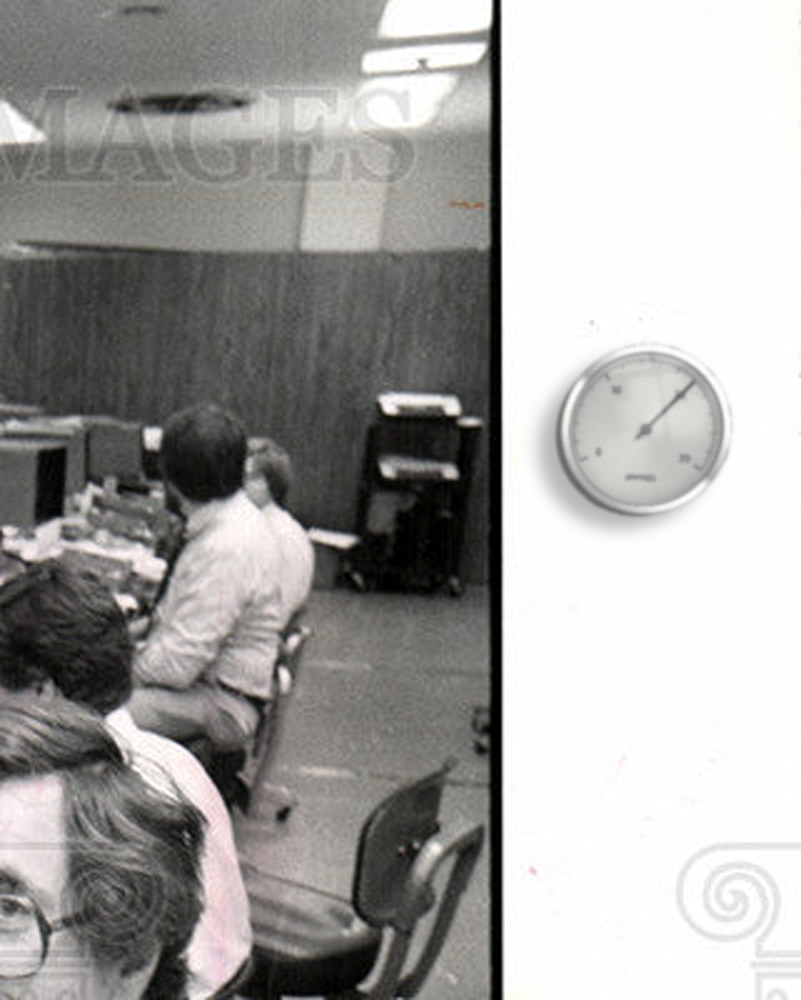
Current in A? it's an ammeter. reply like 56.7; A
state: 20; A
